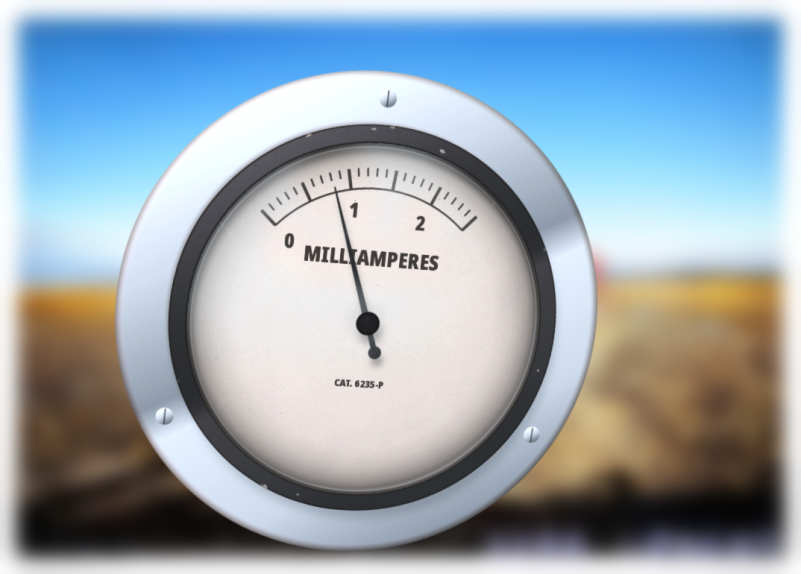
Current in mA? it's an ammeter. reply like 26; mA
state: 0.8; mA
